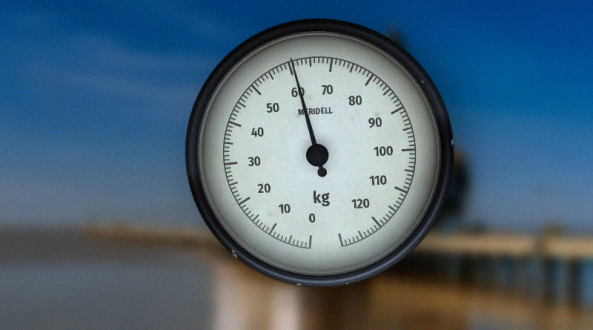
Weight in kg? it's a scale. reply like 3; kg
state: 61; kg
